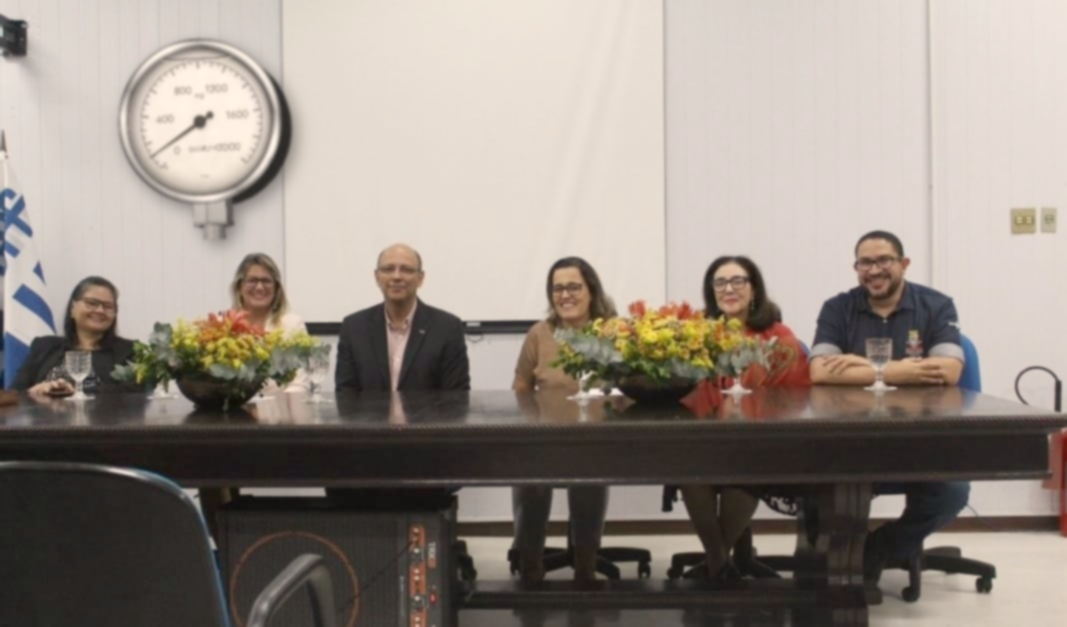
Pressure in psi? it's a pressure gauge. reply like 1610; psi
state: 100; psi
